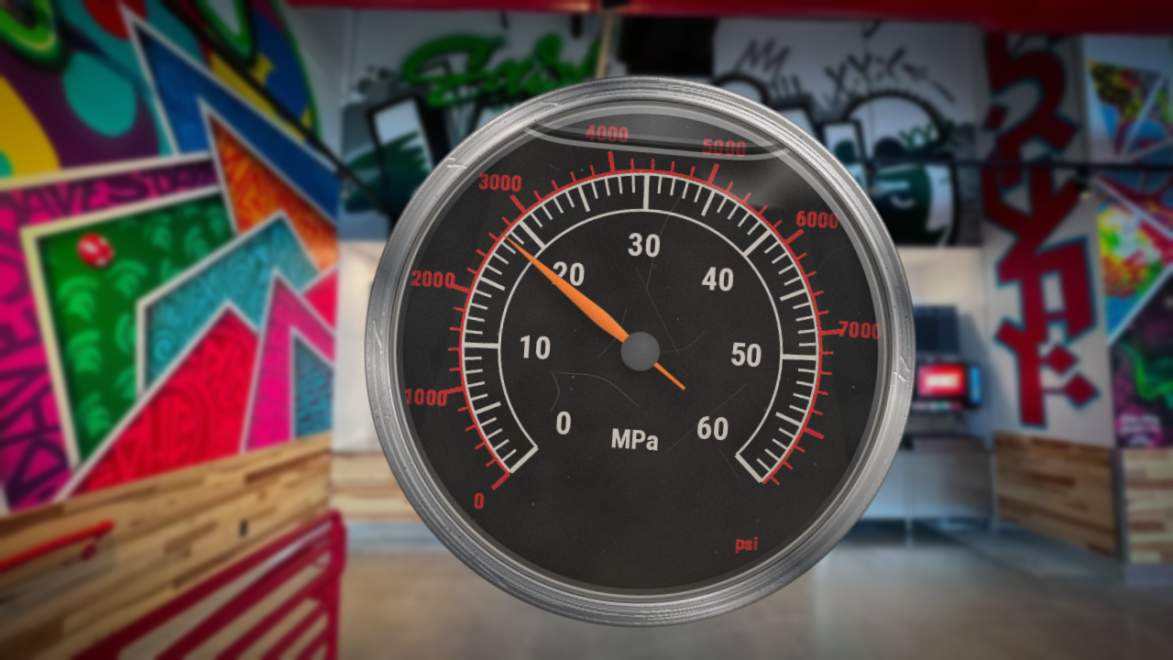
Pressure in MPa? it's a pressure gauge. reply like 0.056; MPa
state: 18.5; MPa
